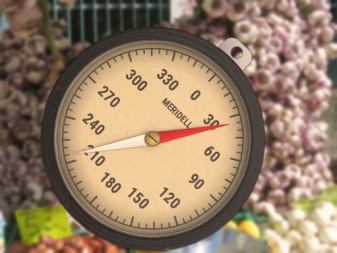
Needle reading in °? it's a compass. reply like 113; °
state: 35; °
